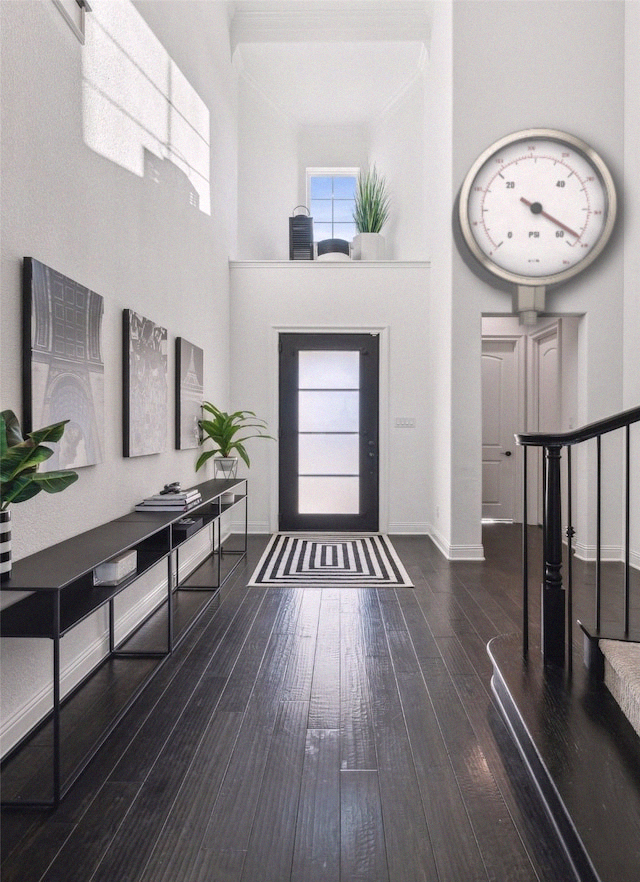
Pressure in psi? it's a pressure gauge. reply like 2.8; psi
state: 57.5; psi
